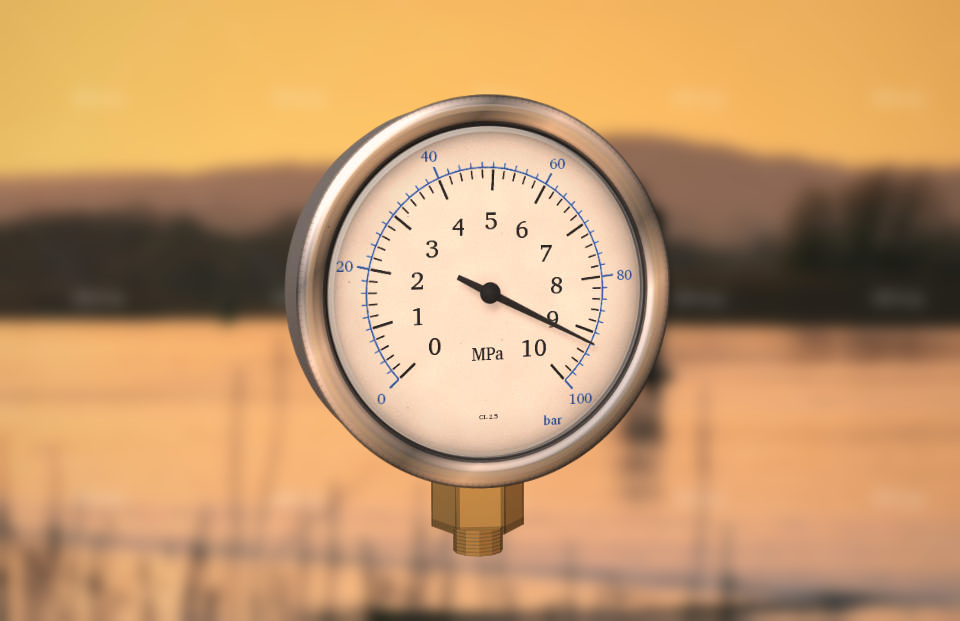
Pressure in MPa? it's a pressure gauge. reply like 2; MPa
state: 9.2; MPa
